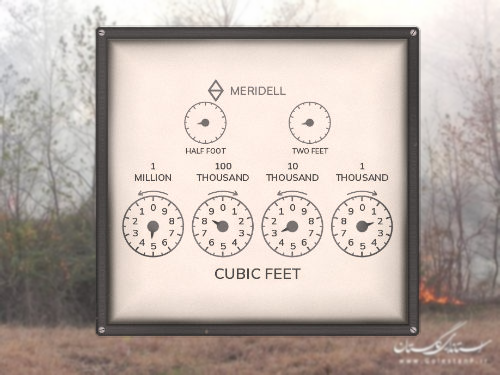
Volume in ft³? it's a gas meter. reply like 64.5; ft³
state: 483200; ft³
